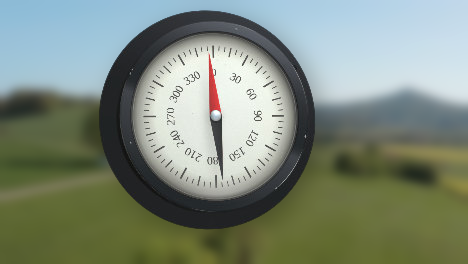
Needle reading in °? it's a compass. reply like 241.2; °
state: 355; °
